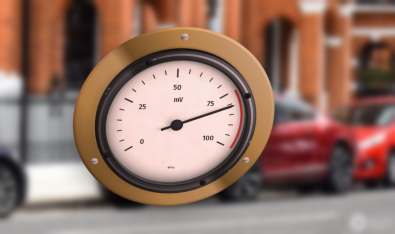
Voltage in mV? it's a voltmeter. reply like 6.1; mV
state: 80; mV
